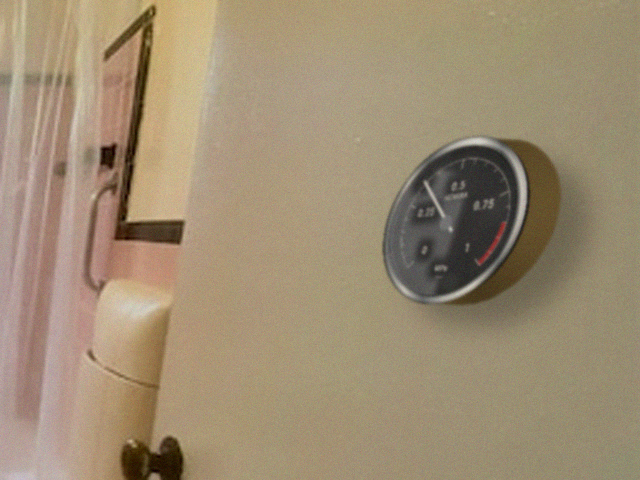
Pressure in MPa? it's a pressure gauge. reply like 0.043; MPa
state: 0.35; MPa
